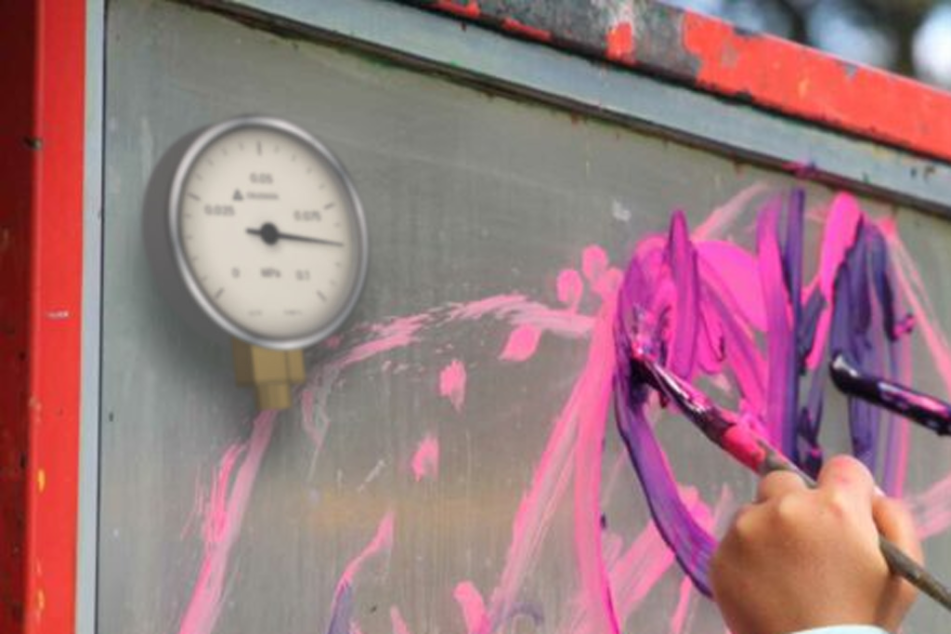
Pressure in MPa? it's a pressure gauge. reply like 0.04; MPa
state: 0.085; MPa
